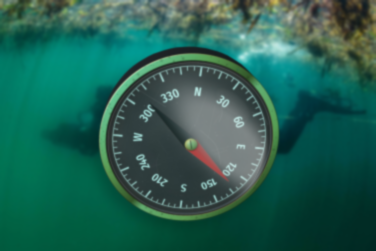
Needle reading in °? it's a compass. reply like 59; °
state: 130; °
